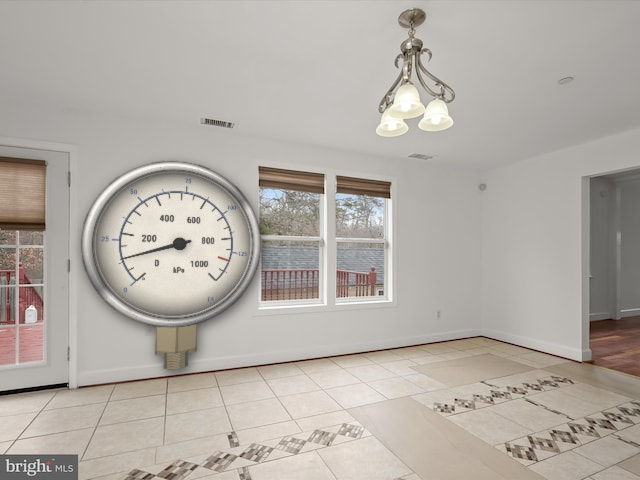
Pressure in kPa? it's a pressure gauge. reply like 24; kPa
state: 100; kPa
